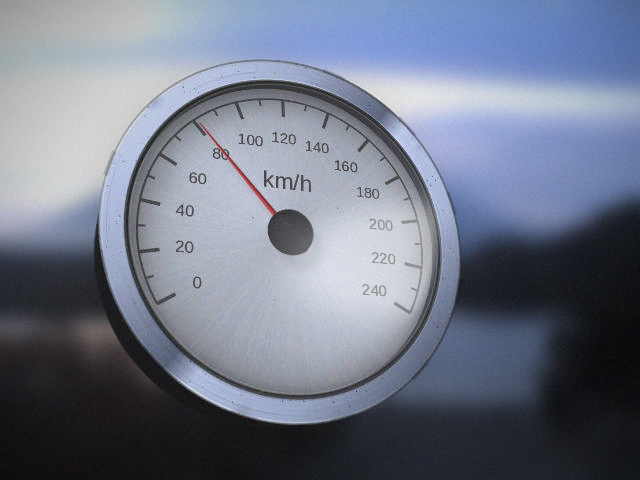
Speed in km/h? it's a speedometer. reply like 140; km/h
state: 80; km/h
